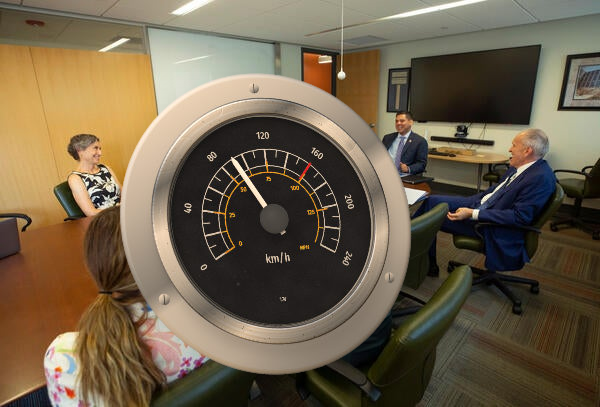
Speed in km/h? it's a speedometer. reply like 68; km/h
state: 90; km/h
